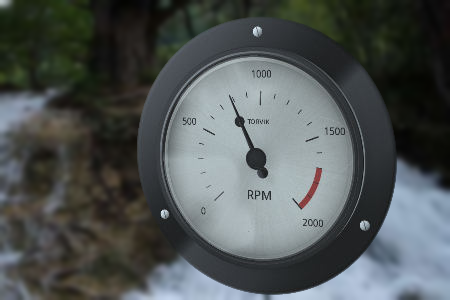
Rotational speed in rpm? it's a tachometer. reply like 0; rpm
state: 800; rpm
